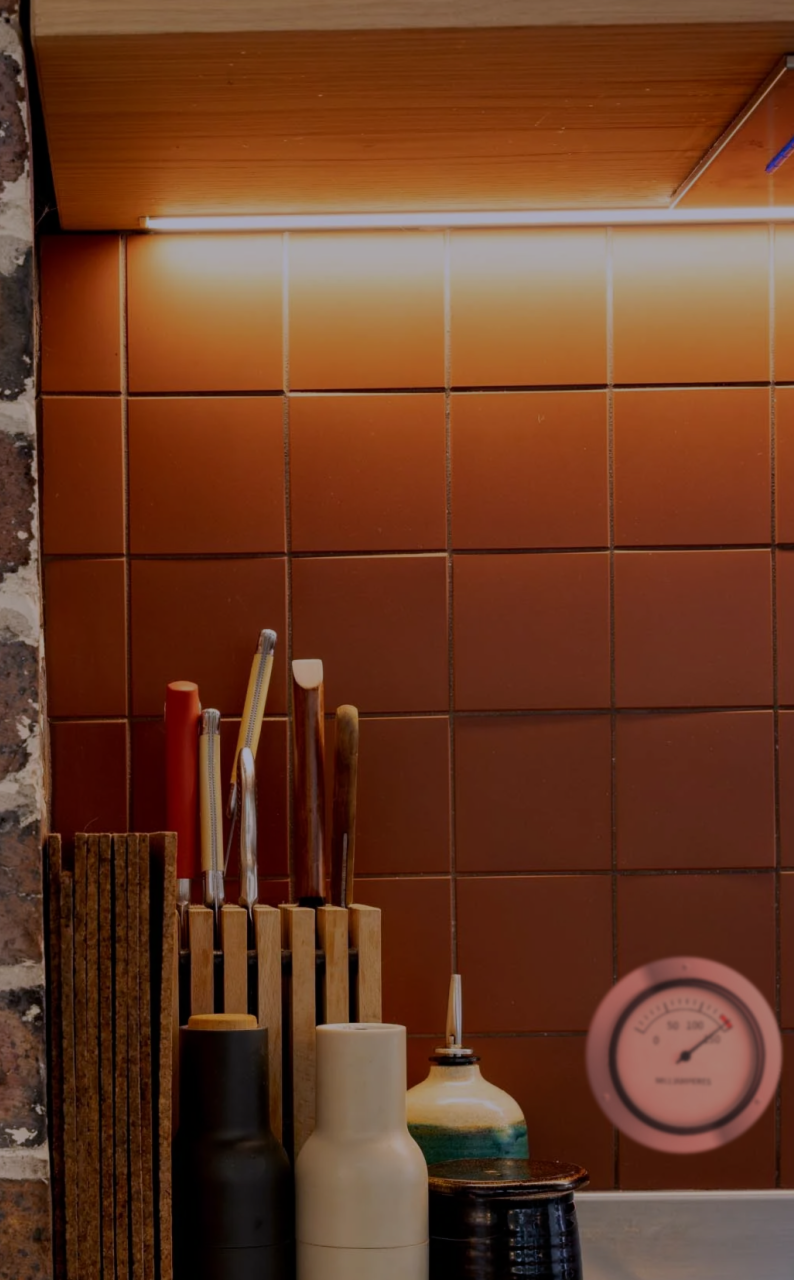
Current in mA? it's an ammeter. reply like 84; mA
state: 140; mA
